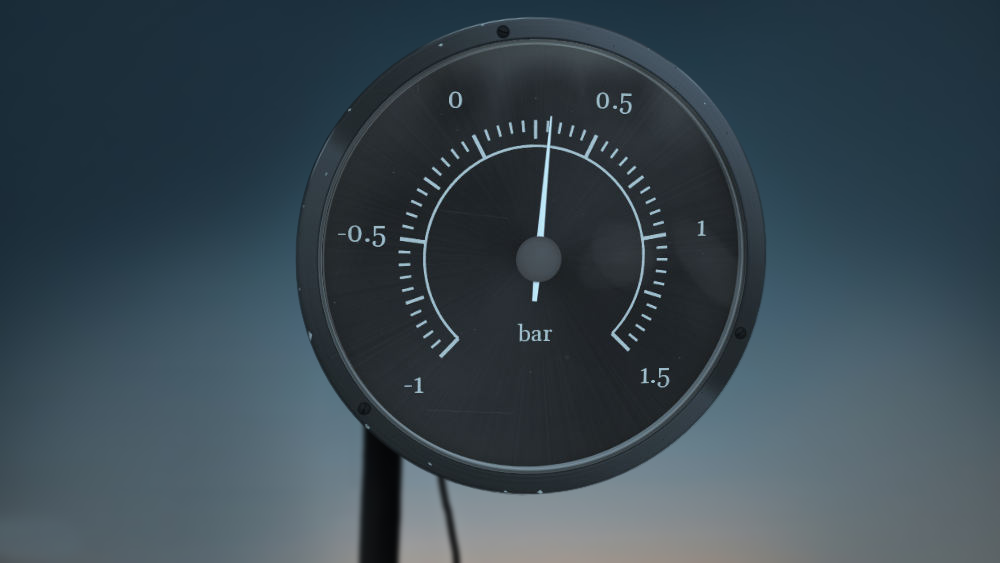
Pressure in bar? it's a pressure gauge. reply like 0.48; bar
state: 0.3; bar
